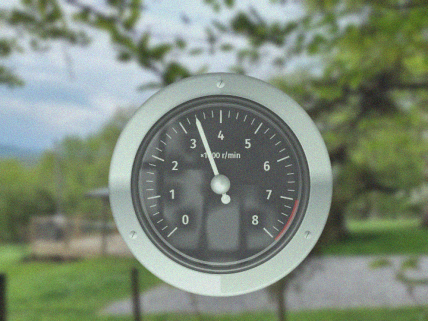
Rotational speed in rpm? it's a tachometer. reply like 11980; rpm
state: 3400; rpm
